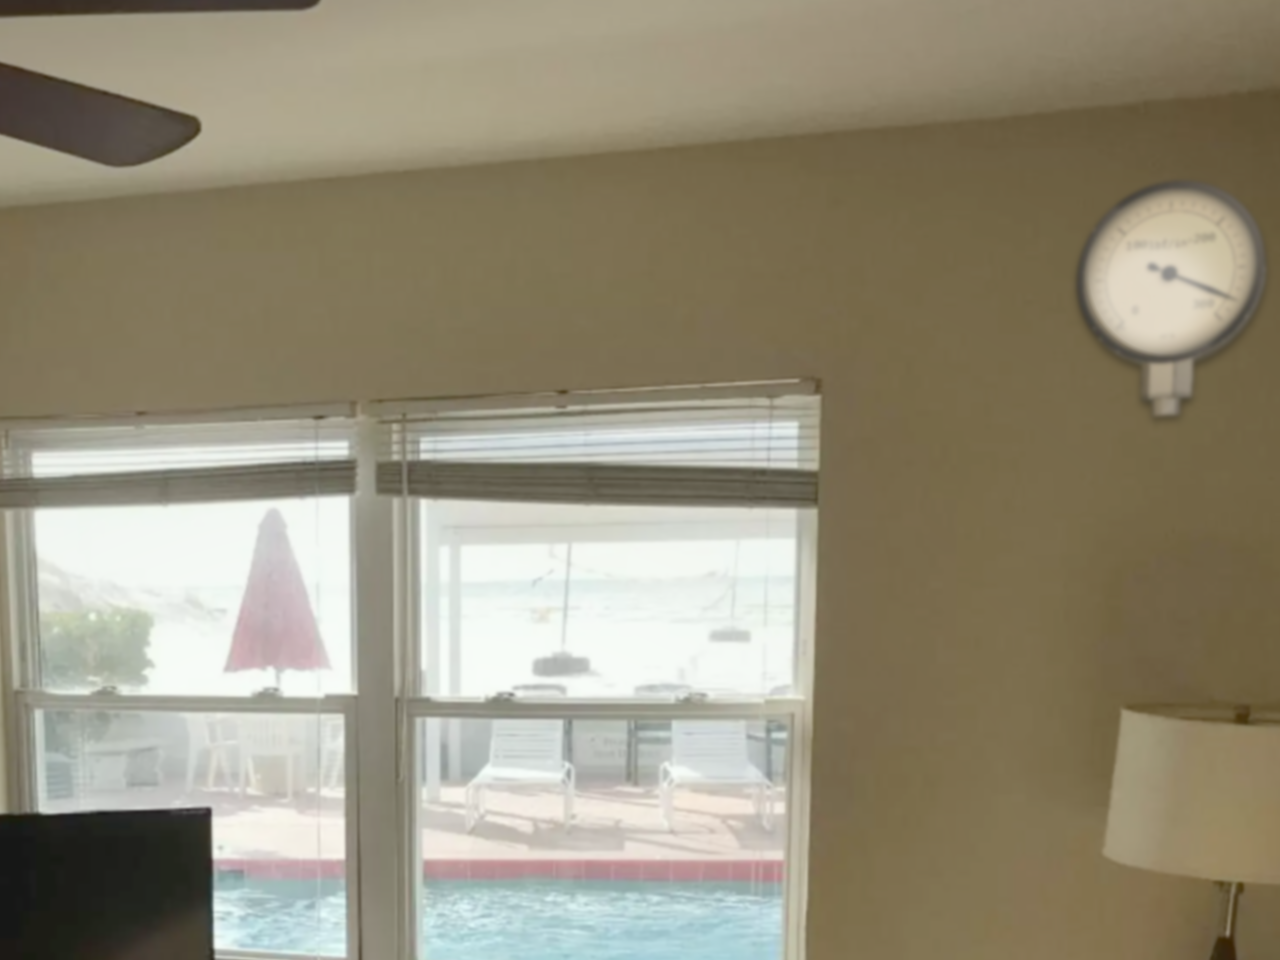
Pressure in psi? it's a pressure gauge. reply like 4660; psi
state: 280; psi
